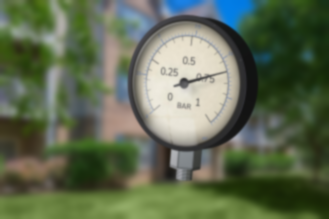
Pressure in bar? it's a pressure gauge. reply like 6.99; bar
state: 0.75; bar
